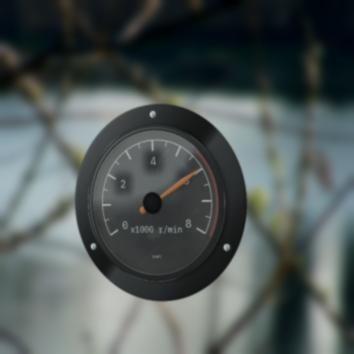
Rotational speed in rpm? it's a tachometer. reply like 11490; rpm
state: 6000; rpm
